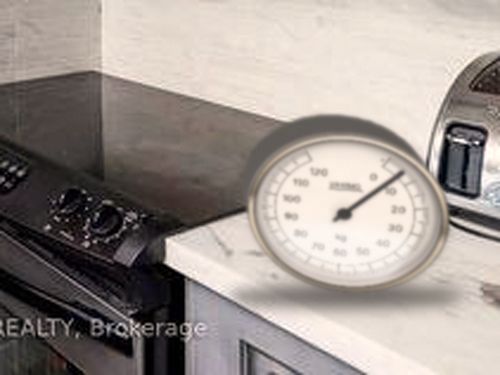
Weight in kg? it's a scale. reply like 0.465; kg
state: 5; kg
